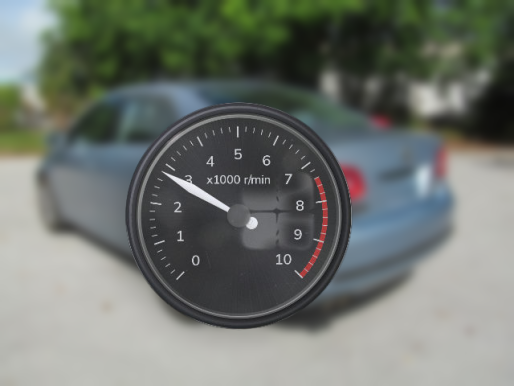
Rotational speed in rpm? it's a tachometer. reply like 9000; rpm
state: 2800; rpm
